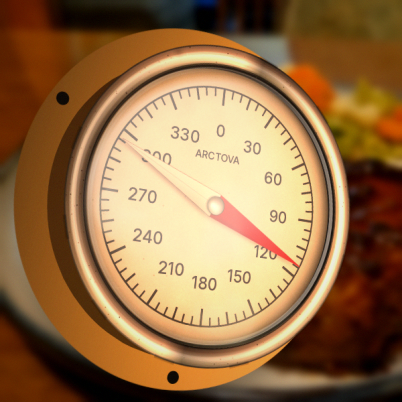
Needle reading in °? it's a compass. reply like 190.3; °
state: 115; °
